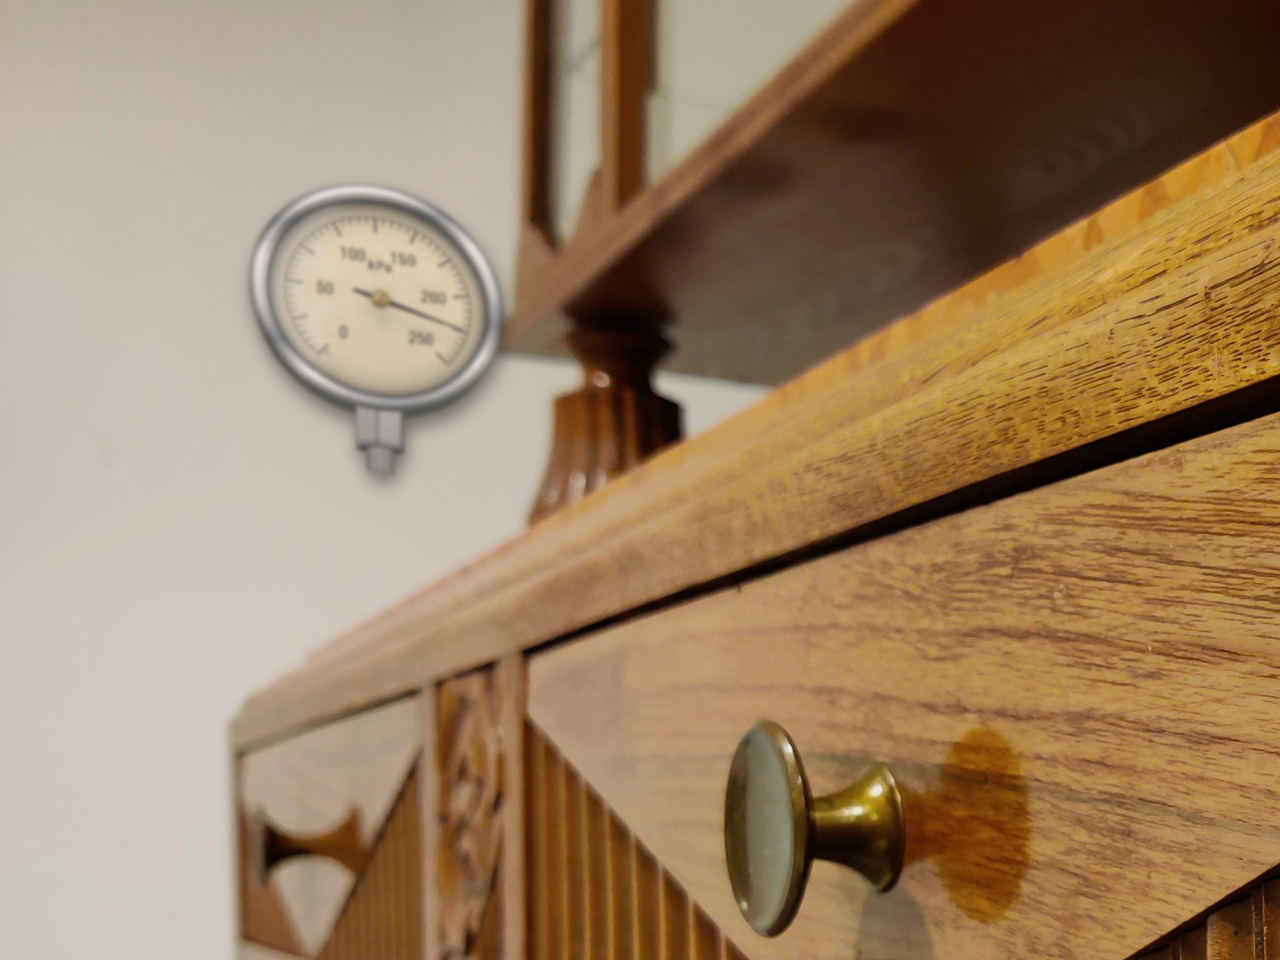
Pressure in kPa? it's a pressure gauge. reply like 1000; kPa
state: 225; kPa
